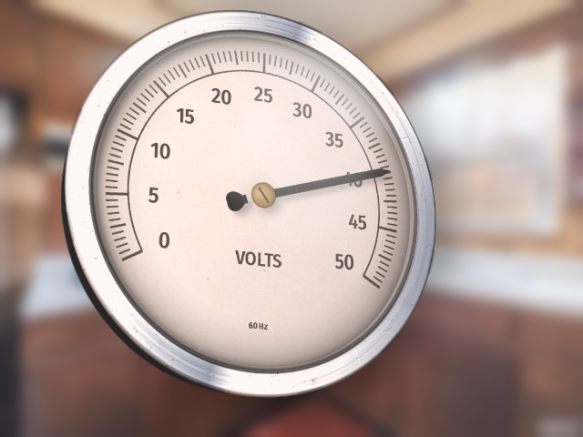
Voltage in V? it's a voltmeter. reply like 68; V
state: 40; V
